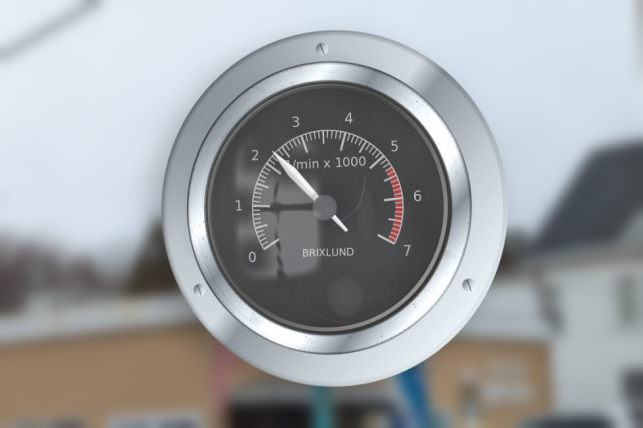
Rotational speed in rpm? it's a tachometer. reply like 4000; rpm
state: 2300; rpm
